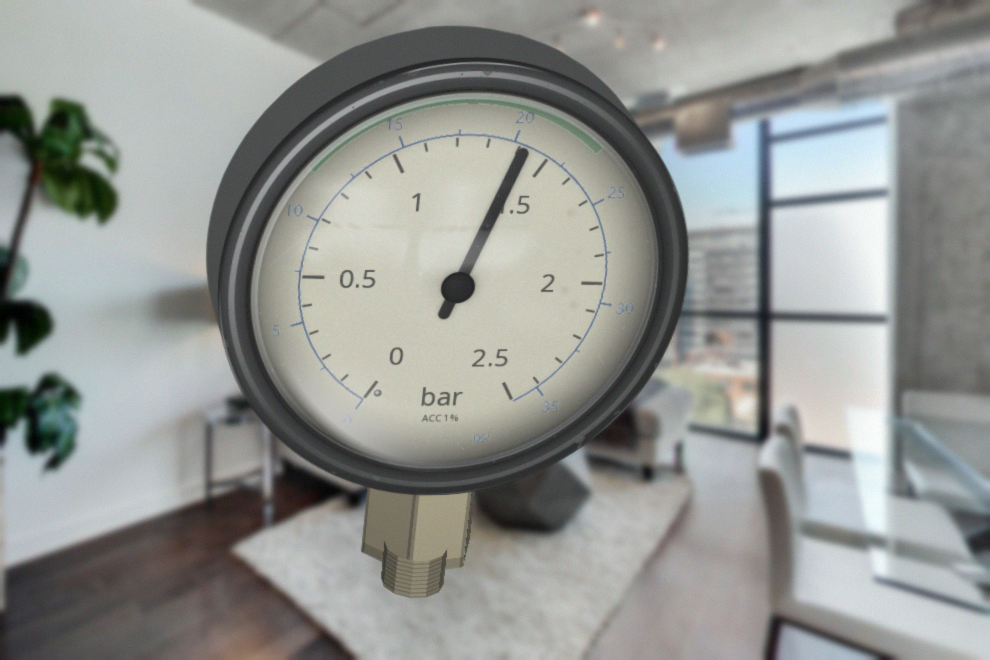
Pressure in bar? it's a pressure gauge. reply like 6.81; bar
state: 1.4; bar
